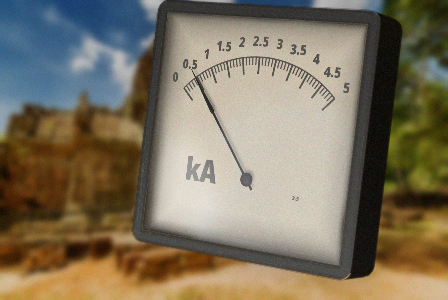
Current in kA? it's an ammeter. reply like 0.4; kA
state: 0.5; kA
